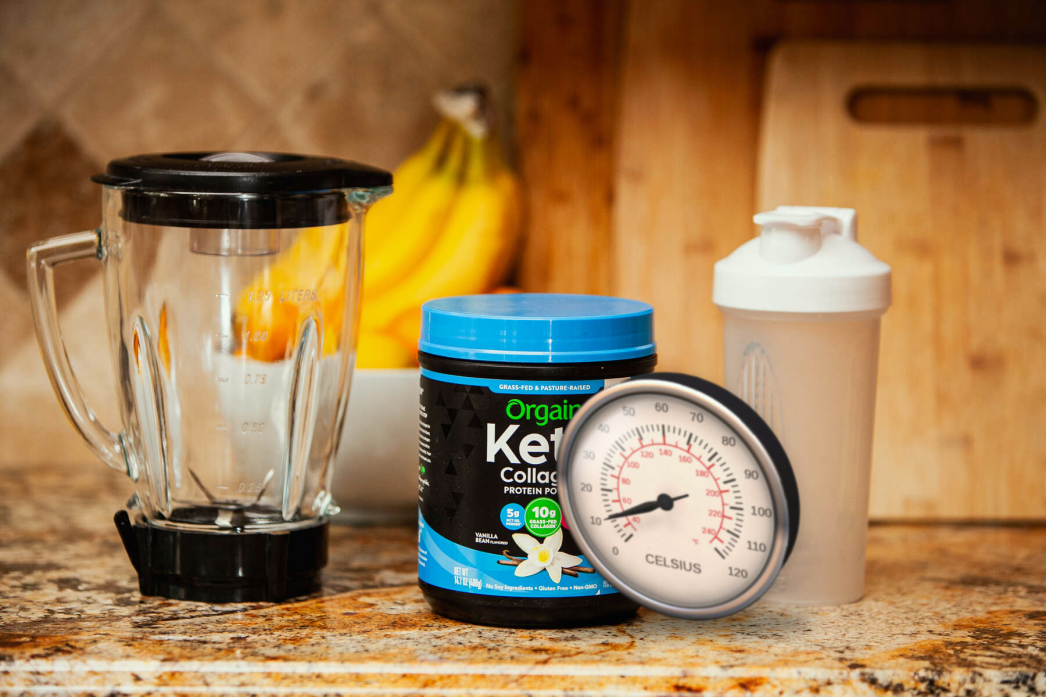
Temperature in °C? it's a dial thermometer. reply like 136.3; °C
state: 10; °C
